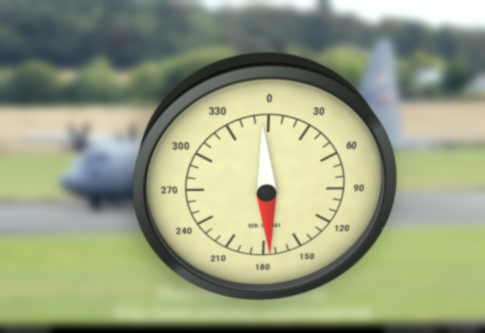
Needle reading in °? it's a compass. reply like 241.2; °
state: 175; °
